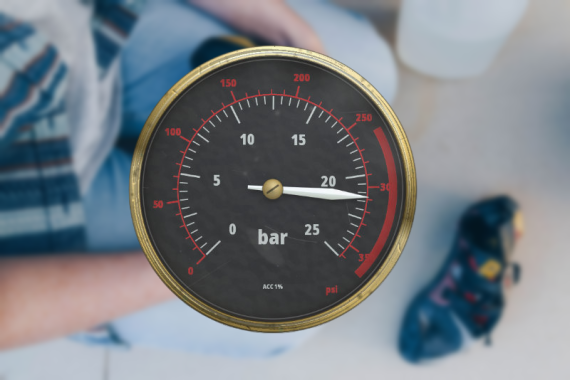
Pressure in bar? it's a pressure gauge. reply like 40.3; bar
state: 21.25; bar
